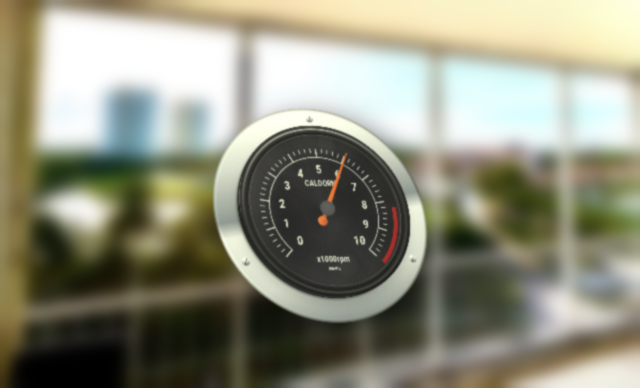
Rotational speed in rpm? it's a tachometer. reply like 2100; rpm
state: 6000; rpm
